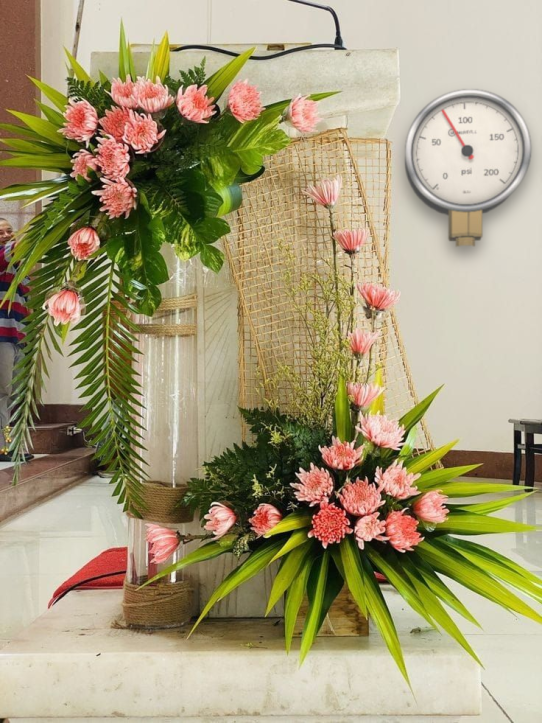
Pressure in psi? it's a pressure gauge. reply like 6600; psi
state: 80; psi
